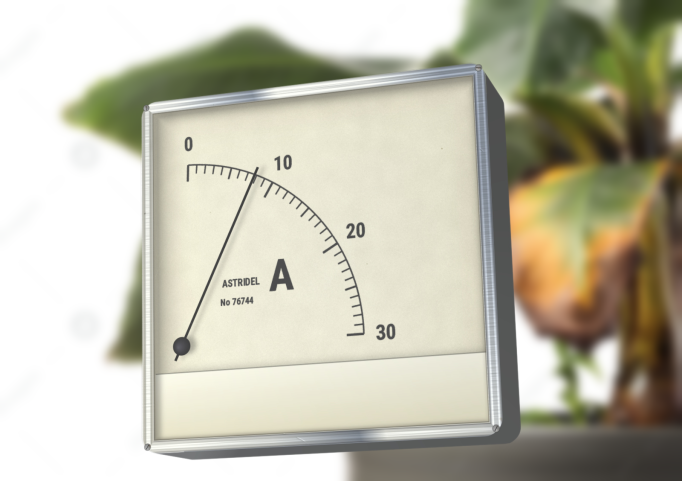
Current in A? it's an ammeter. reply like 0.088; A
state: 8; A
